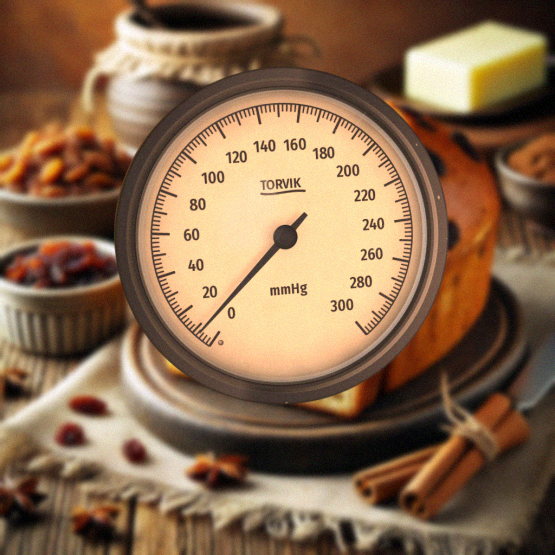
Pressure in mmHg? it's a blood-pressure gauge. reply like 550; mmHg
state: 8; mmHg
